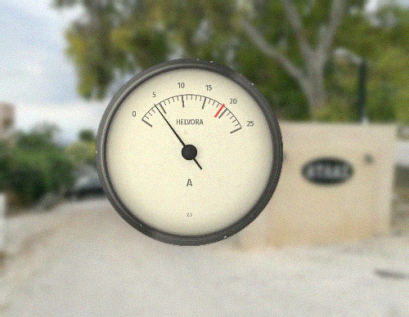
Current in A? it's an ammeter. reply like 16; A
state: 4; A
